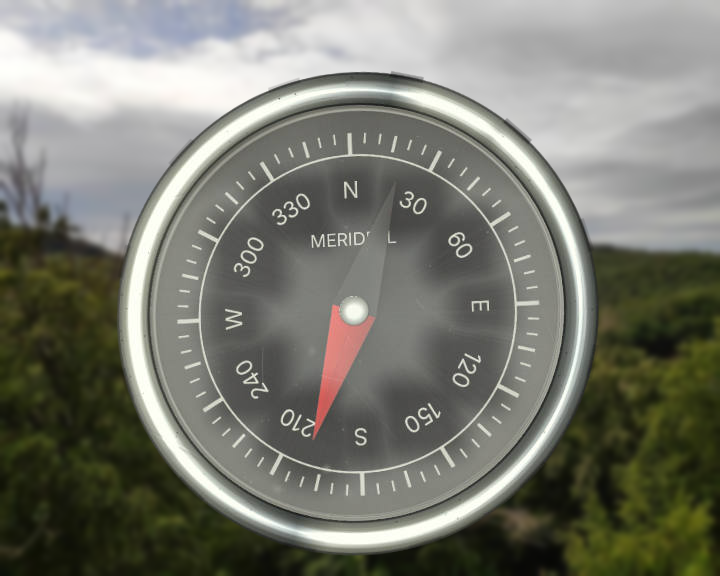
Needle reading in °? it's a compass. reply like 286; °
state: 200; °
